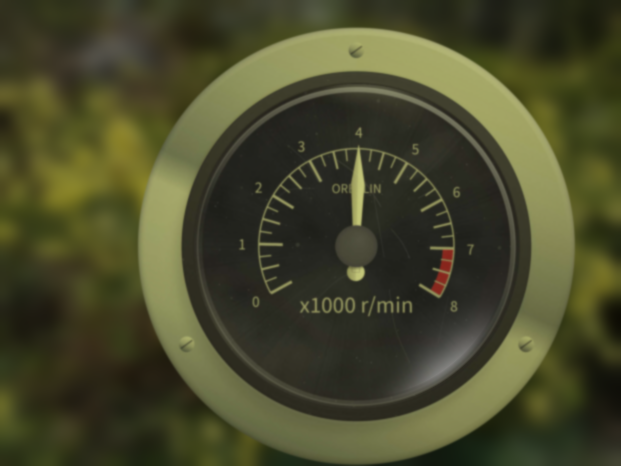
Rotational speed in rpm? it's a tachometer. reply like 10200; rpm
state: 4000; rpm
